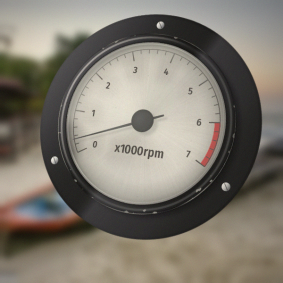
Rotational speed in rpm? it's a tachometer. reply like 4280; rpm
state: 300; rpm
